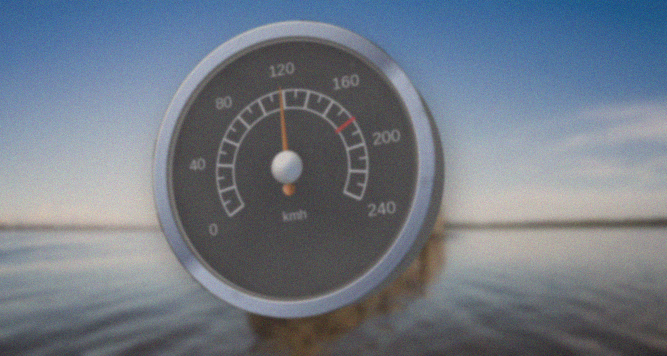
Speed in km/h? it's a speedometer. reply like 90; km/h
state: 120; km/h
